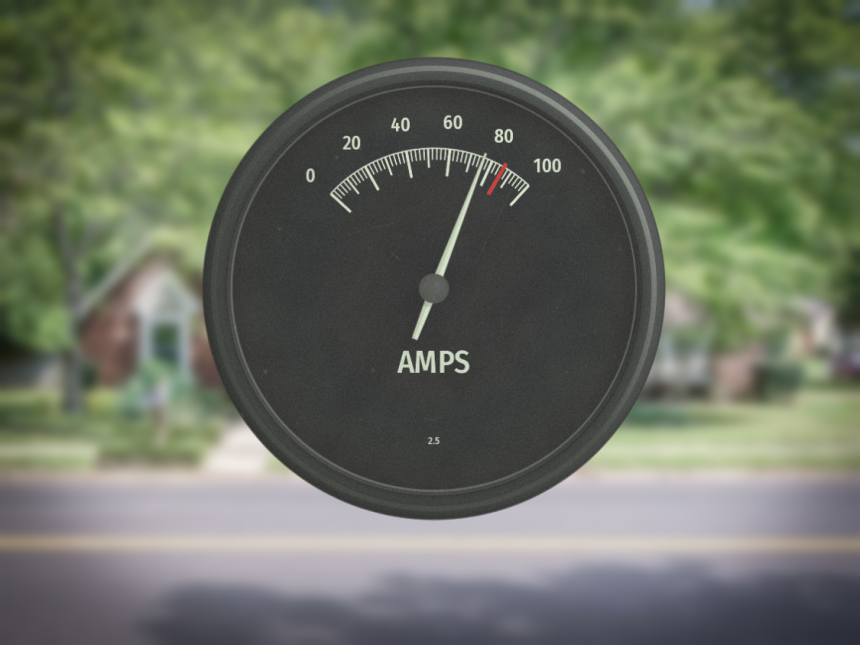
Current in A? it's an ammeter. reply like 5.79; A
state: 76; A
